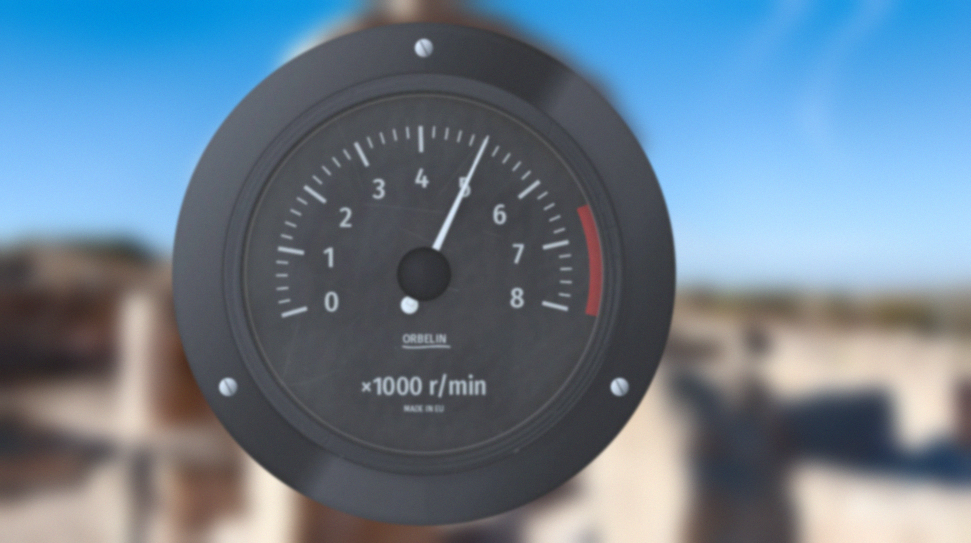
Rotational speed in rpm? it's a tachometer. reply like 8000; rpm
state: 5000; rpm
